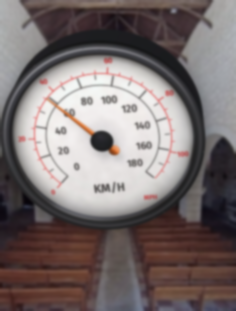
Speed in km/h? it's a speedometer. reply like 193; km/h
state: 60; km/h
